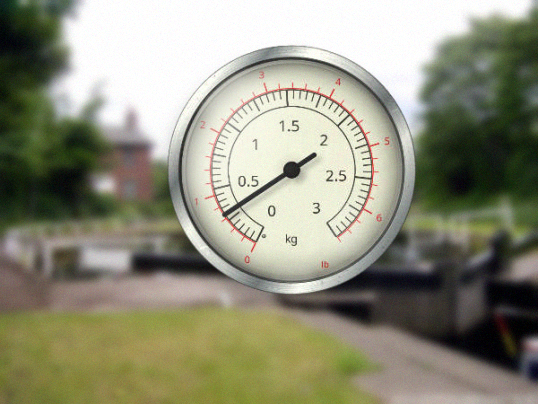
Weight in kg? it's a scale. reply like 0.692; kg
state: 0.3; kg
